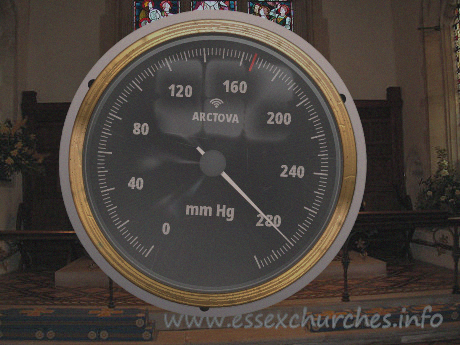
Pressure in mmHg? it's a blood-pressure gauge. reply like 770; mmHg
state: 280; mmHg
